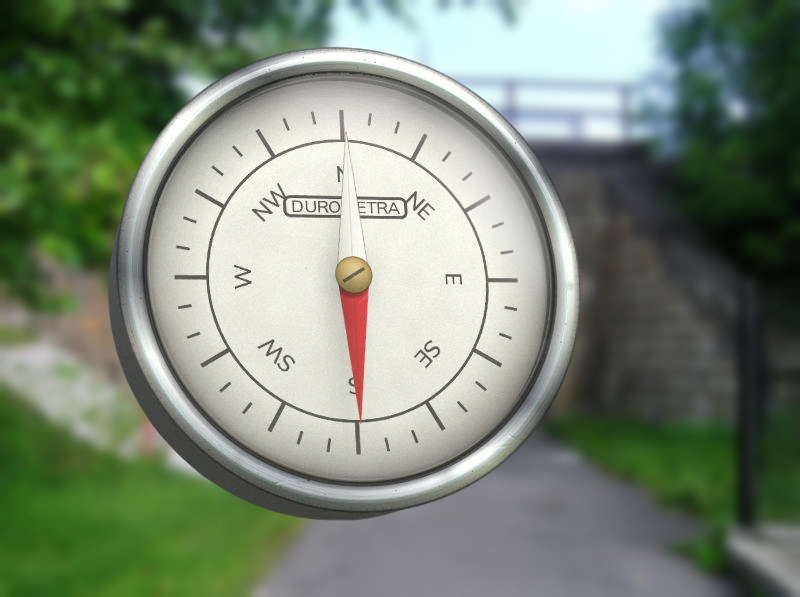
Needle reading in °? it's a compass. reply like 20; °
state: 180; °
